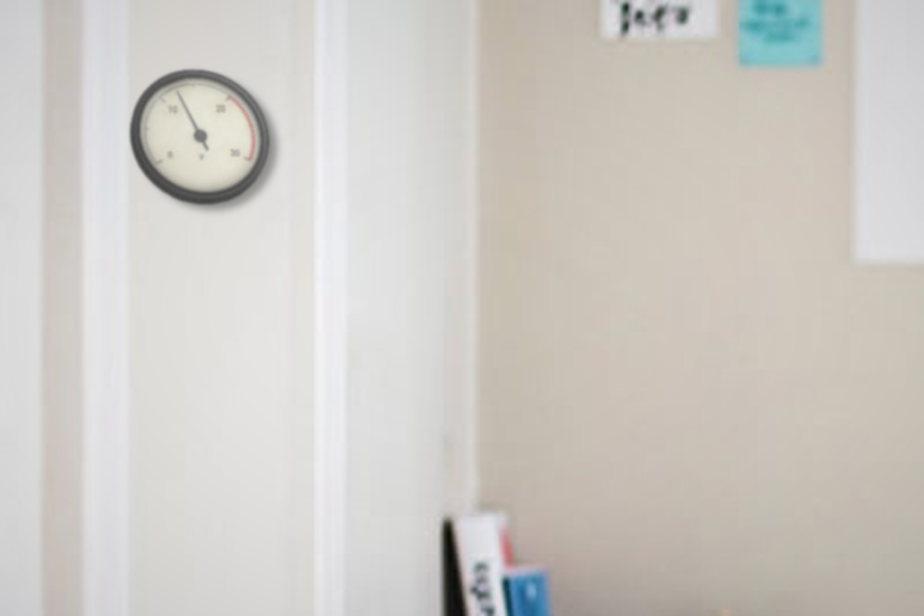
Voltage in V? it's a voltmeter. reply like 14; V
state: 12.5; V
